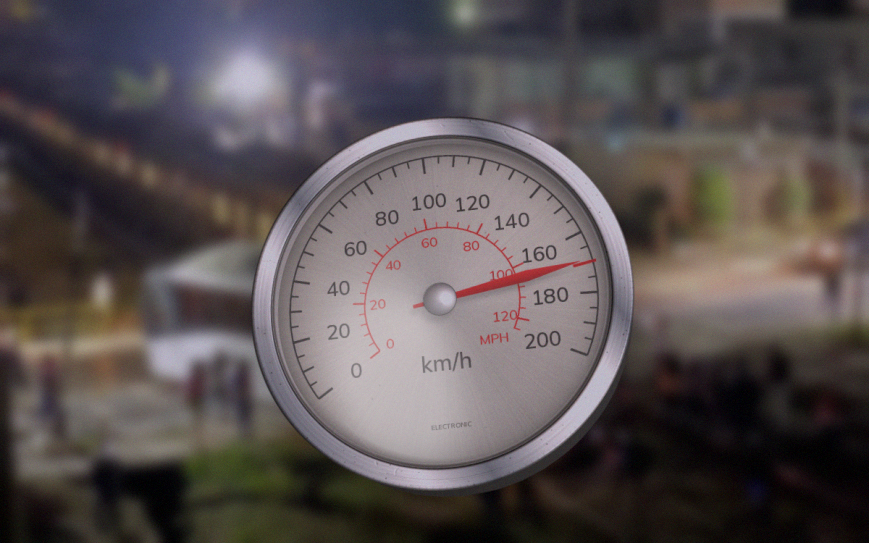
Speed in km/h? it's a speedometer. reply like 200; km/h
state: 170; km/h
